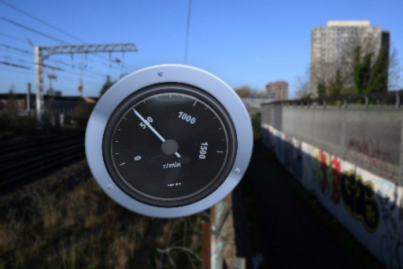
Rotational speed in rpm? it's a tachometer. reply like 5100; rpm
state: 500; rpm
